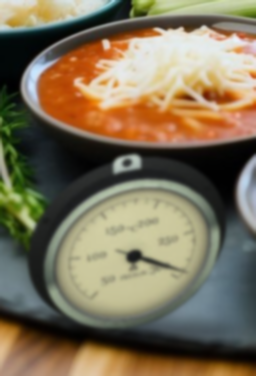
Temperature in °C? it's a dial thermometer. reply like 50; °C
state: 290; °C
